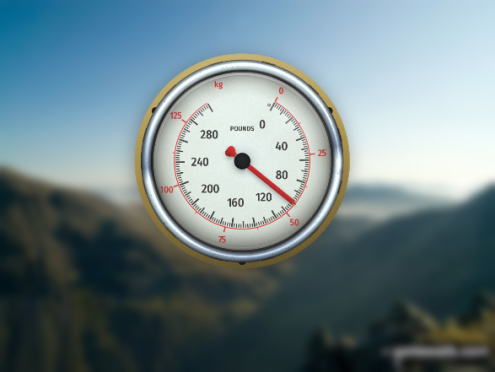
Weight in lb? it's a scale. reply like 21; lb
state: 100; lb
